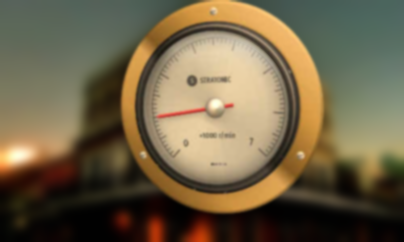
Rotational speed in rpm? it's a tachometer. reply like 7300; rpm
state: 1000; rpm
